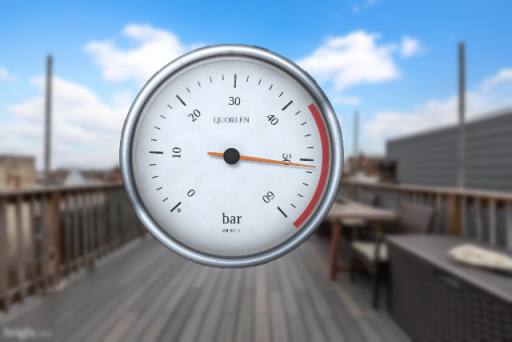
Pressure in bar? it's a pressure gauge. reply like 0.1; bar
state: 51; bar
